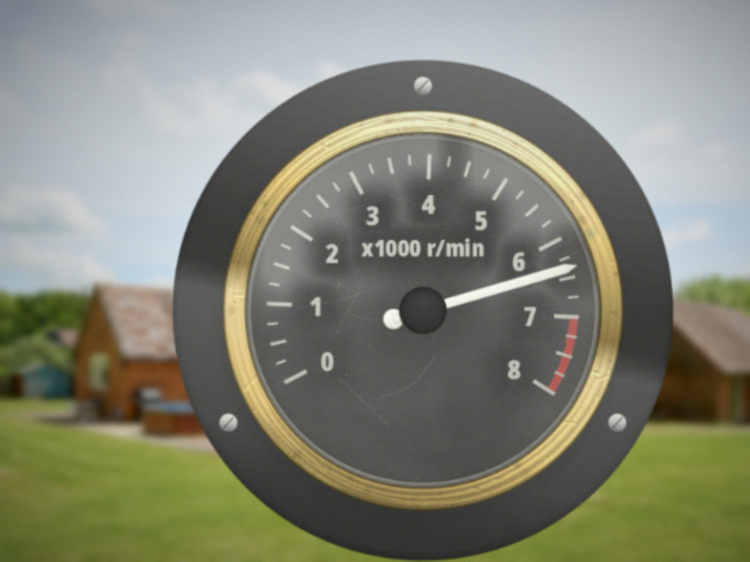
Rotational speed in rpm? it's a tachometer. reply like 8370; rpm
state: 6375; rpm
